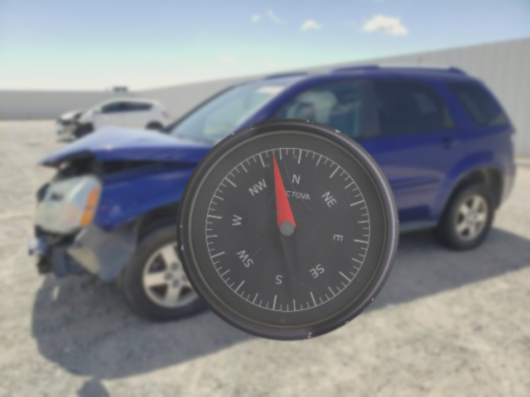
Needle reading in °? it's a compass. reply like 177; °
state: 340; °
